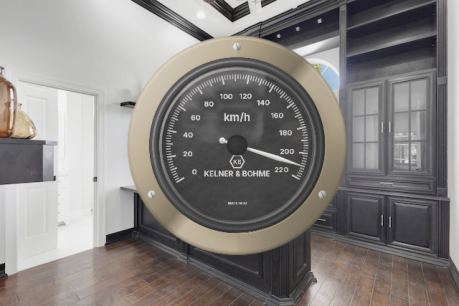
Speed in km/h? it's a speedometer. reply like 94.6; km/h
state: 210; km/h
